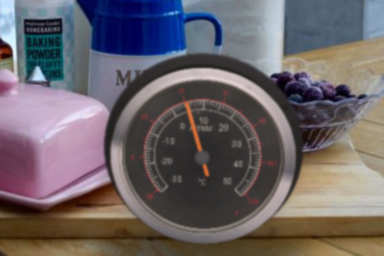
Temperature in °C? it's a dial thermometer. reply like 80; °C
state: 5; °C
